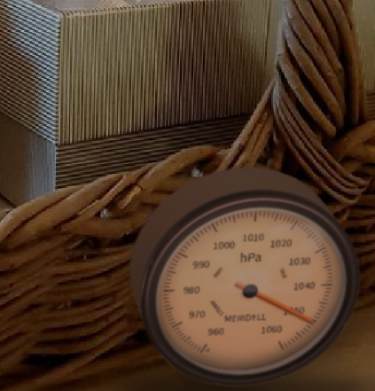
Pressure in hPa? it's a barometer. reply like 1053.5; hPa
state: 1050; hPa
